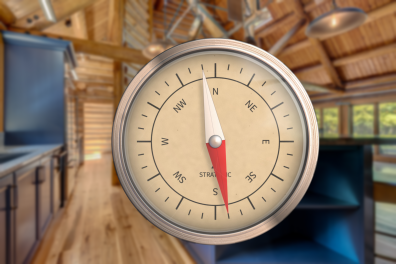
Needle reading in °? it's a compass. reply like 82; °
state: 170; °
